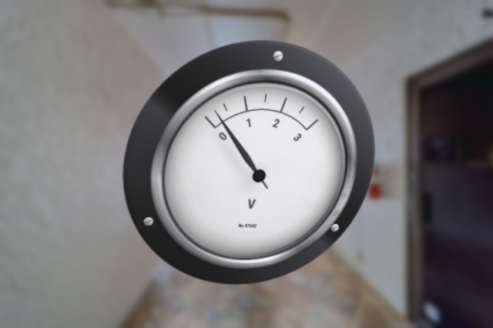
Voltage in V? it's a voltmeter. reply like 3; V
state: 0.25; V
